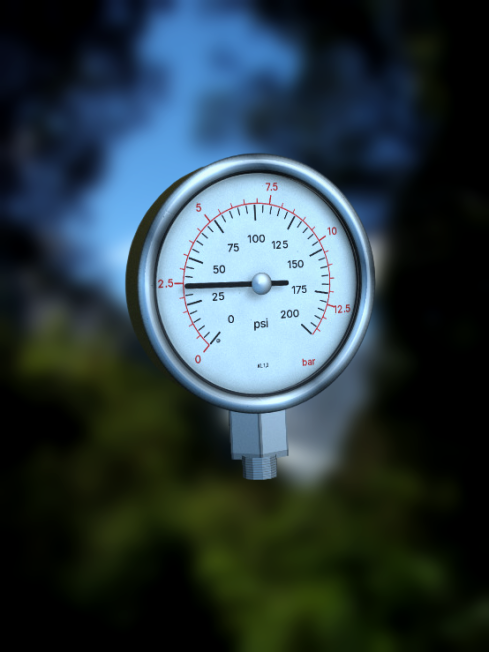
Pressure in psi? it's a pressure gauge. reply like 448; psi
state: 35; psi
